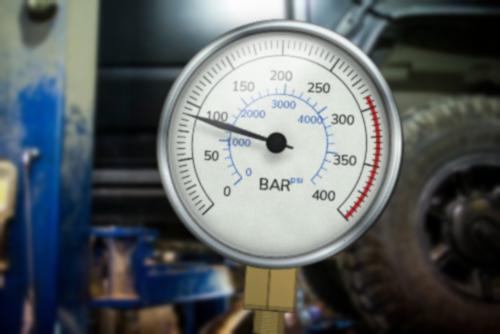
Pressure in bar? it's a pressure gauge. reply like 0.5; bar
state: 90; bar
